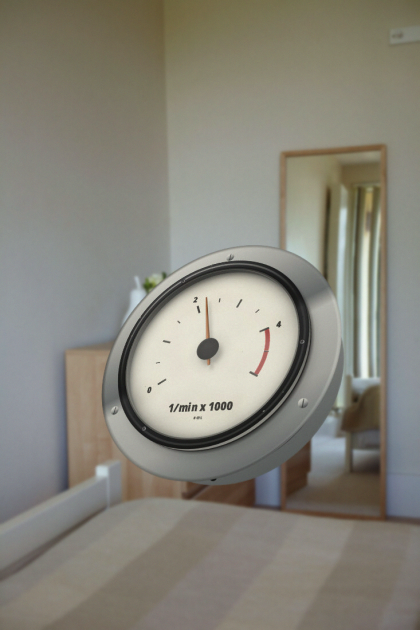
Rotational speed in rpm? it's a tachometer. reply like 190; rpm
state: 2250; rpm
